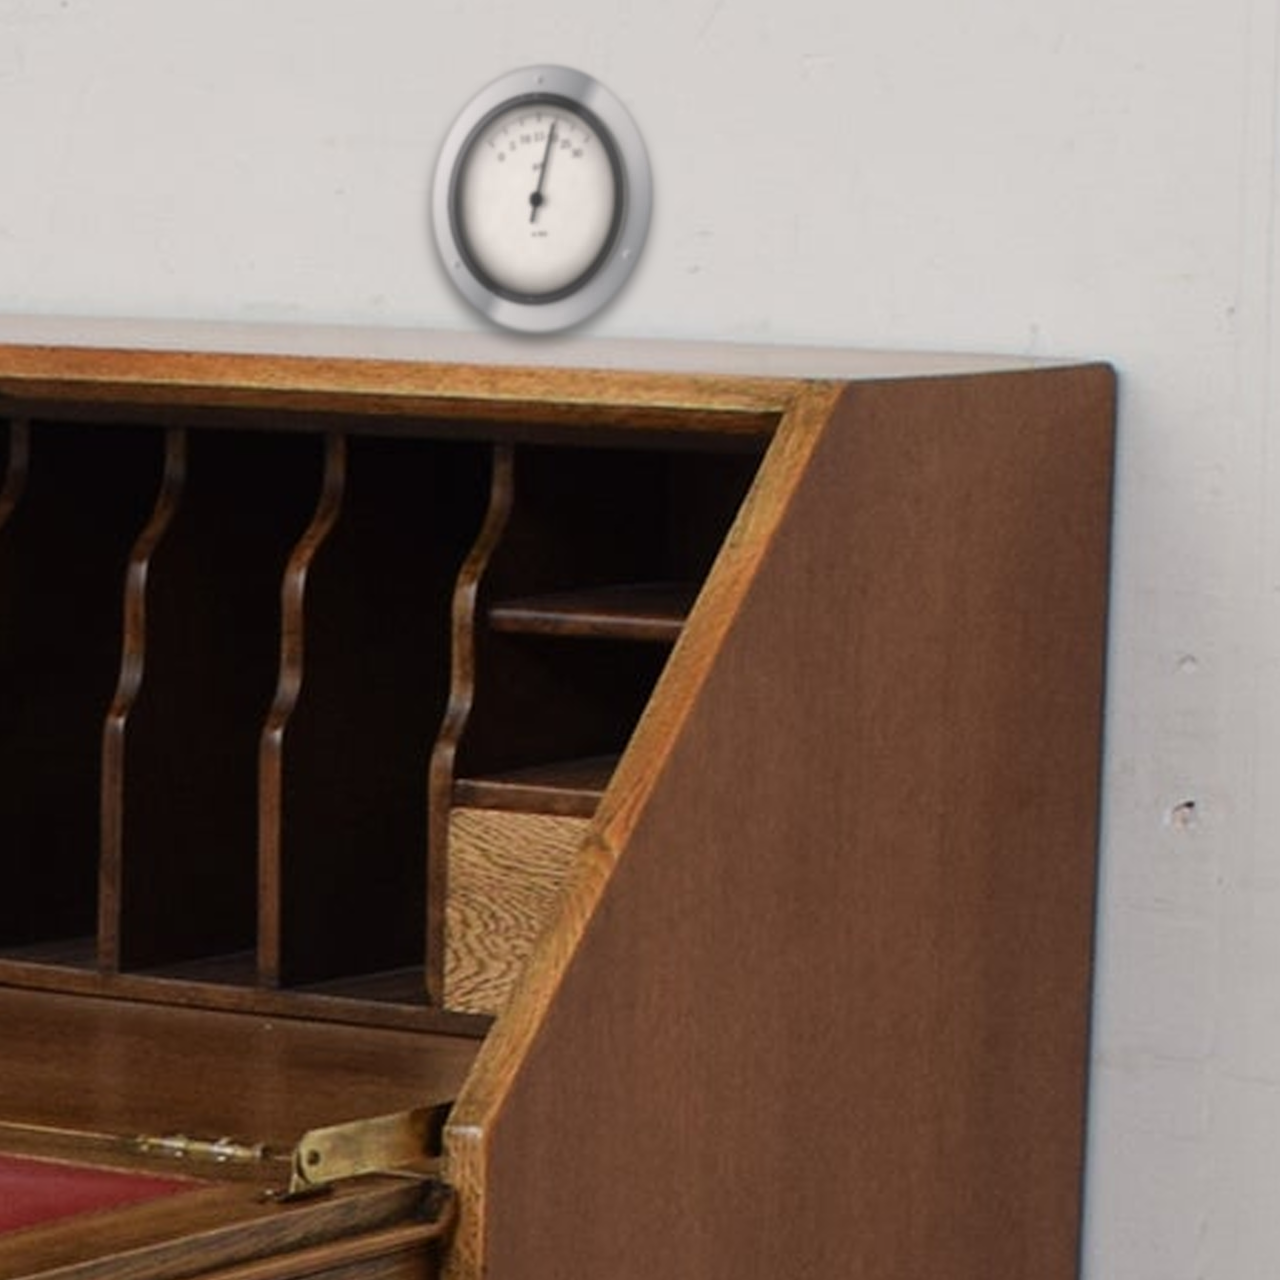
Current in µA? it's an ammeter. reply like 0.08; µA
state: 20; µA
